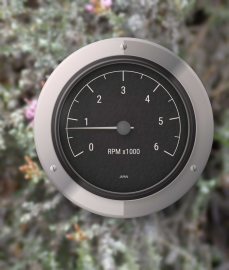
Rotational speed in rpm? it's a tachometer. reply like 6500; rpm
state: 750; rpm
